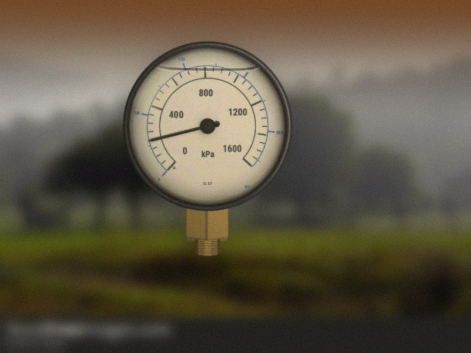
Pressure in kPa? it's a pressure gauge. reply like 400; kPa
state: 200; kPa
